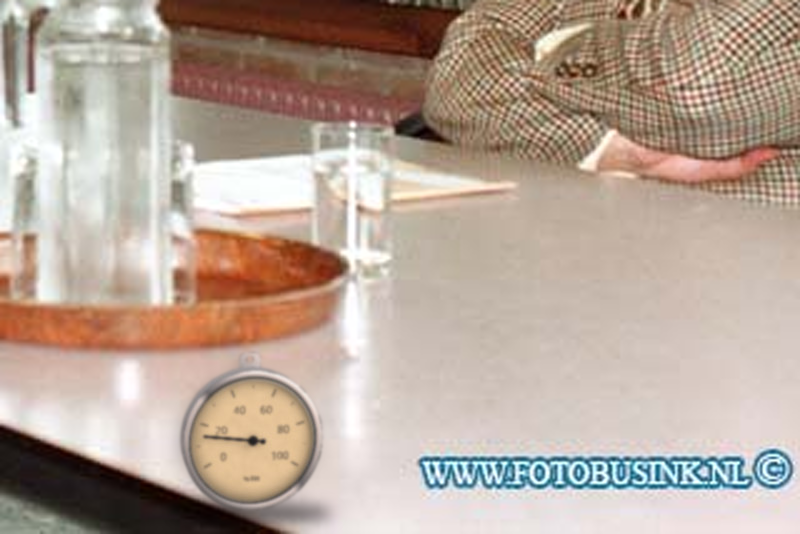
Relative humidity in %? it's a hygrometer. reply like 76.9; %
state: 15; %
